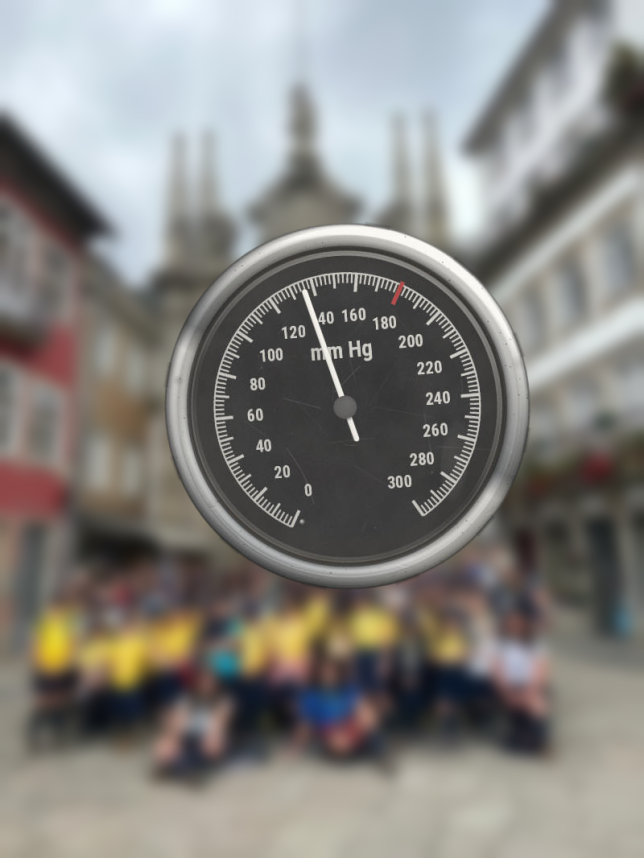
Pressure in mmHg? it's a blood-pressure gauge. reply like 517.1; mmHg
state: 136; mmHg
